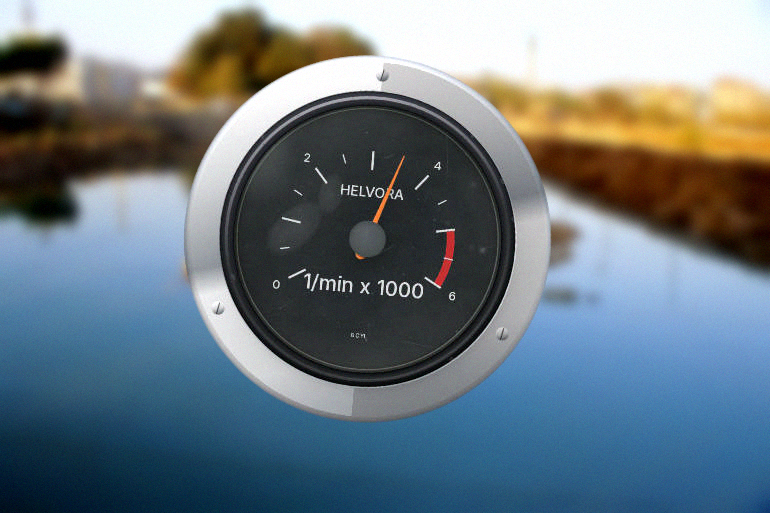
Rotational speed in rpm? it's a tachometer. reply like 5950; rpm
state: 3500; rpm
